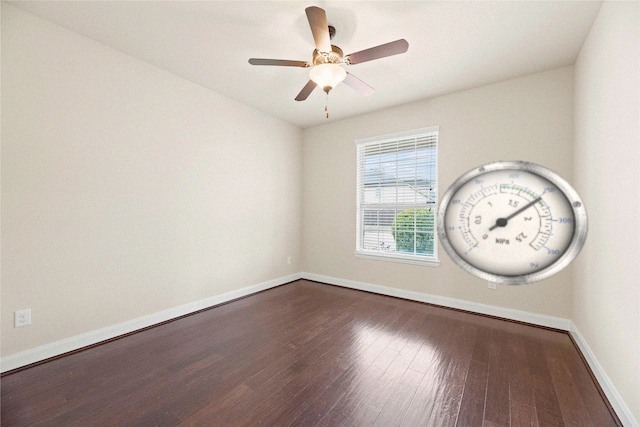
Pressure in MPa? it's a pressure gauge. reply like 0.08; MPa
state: 1.75; MPa
